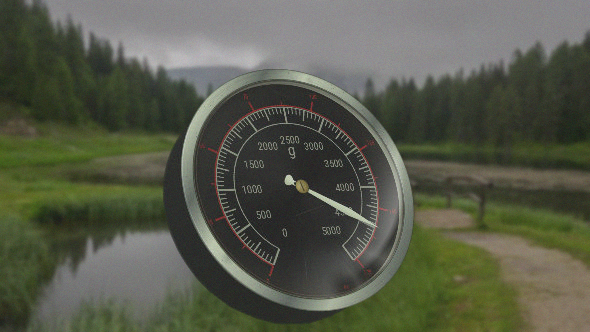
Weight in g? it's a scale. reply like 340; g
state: 4500; g
